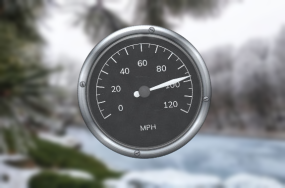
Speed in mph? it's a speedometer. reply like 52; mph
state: 97.5; mph
